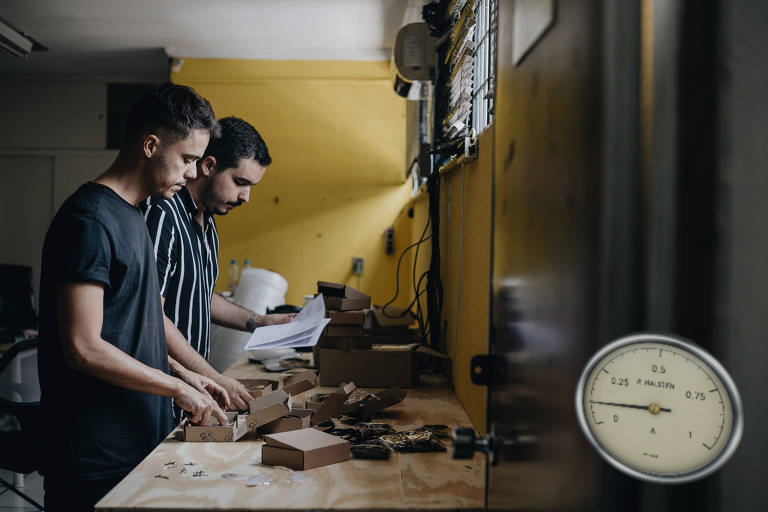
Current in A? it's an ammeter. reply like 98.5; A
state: 0.1; A
